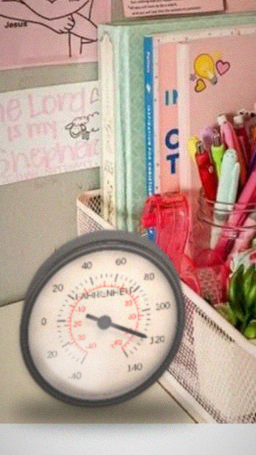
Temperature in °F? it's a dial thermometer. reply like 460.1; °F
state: 120; °F
